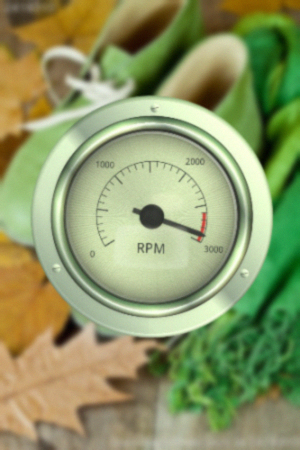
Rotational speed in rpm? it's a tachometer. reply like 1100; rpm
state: 2900; rpm
